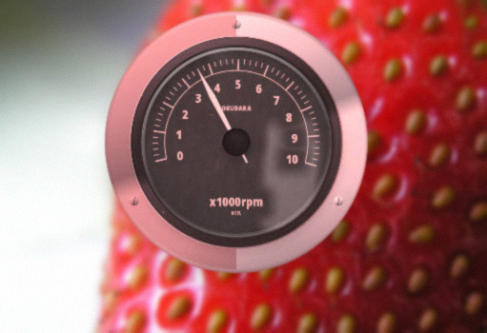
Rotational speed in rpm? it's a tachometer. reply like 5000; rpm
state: 3600; rpm
